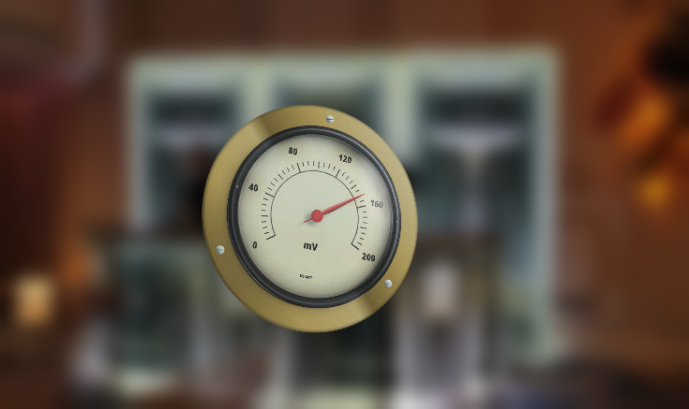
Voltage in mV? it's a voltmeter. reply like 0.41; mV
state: 150; mV
